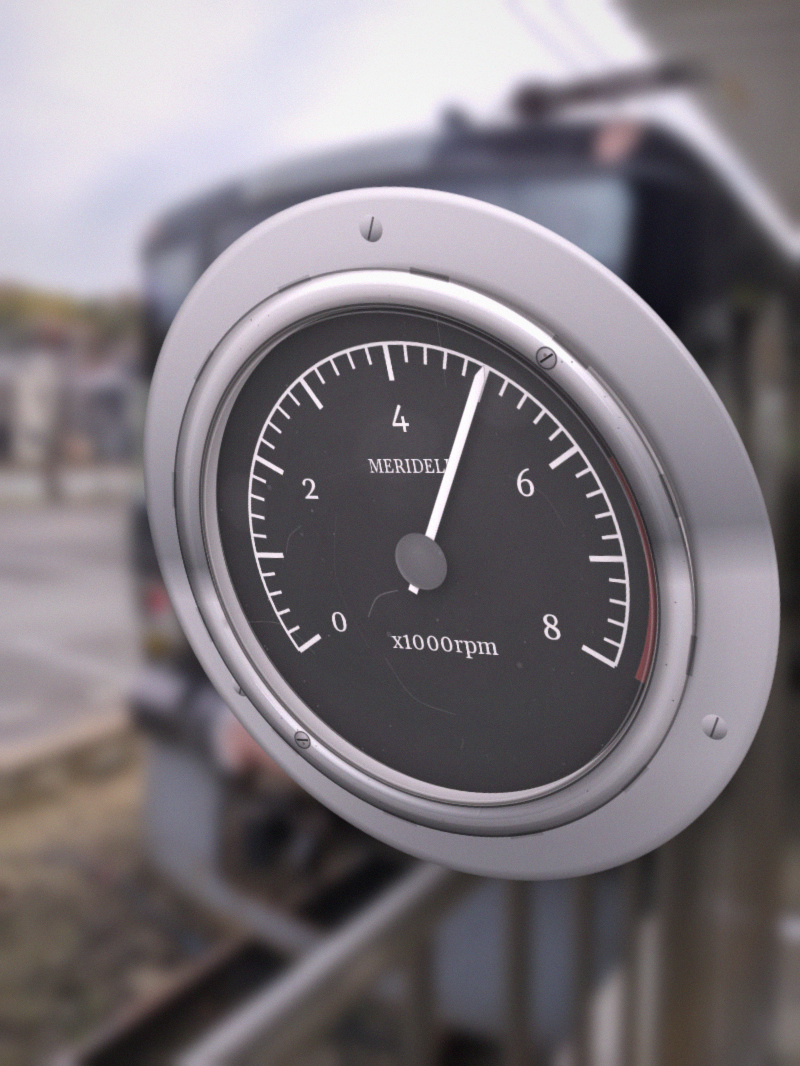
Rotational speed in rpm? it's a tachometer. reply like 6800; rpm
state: 5000; rpm
